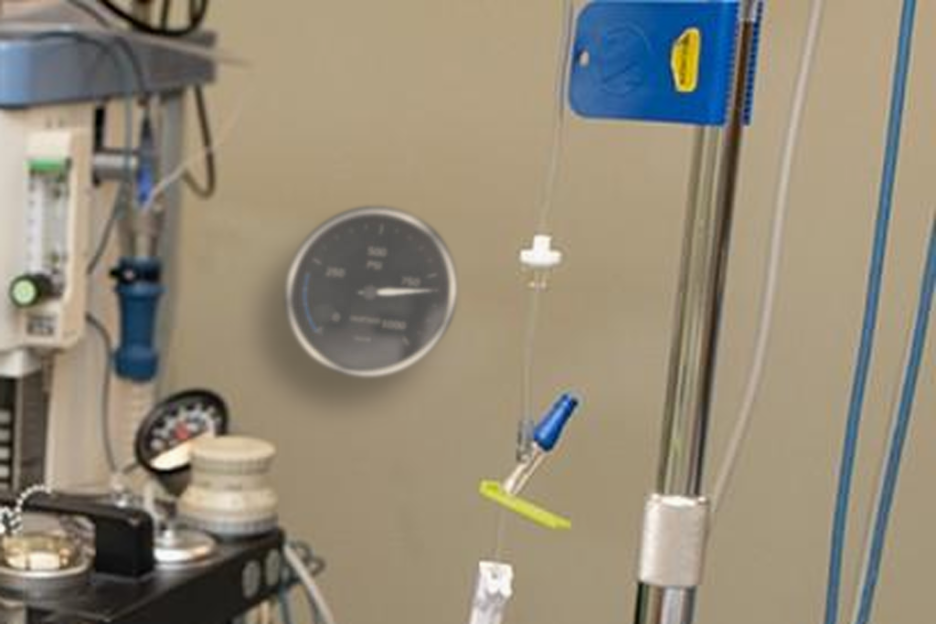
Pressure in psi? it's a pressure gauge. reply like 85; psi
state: 800; psi
